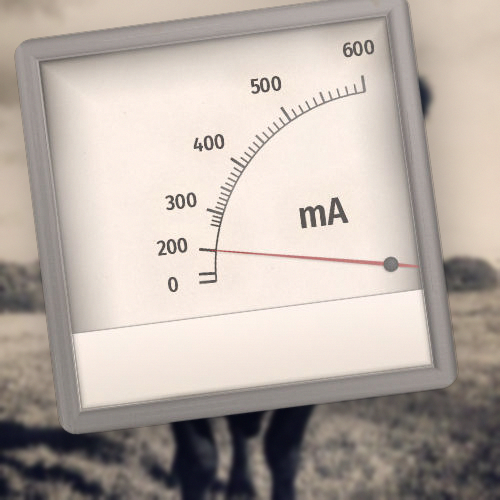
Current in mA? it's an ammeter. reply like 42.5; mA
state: 200; mA
